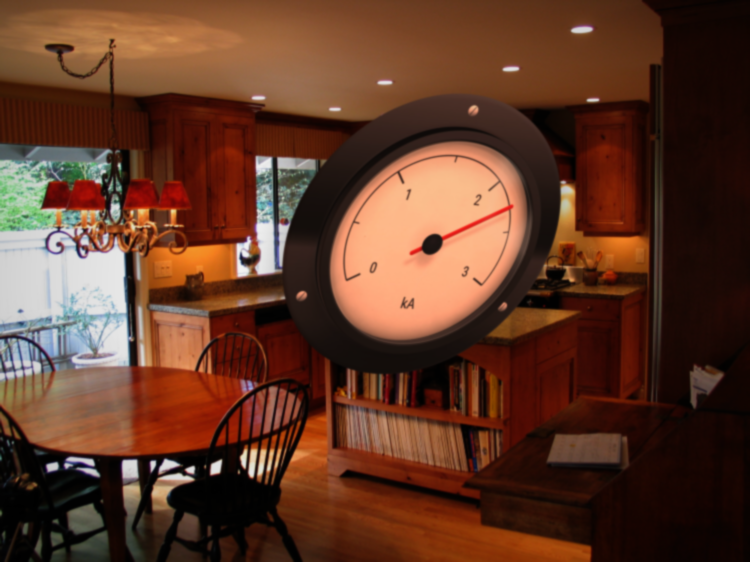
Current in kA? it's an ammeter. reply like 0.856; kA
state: 2.25; kA
